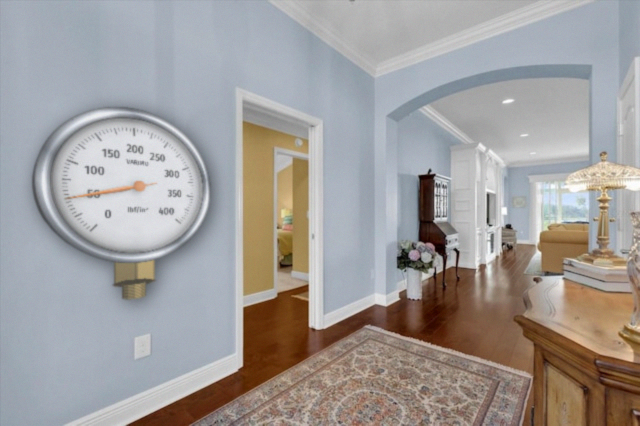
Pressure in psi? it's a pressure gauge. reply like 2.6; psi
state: 50; psi
